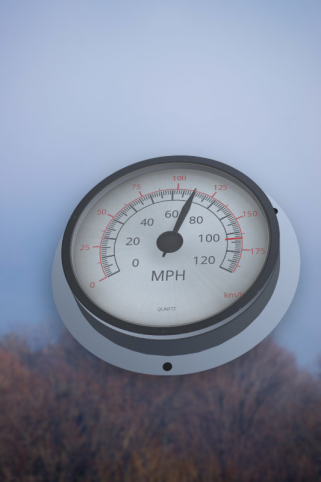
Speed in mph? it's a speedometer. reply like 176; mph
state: 70; mph
